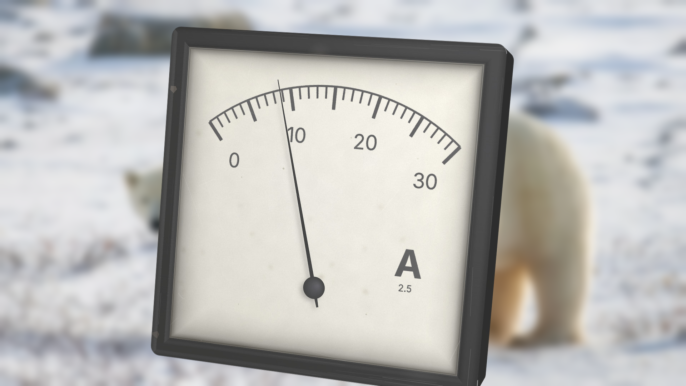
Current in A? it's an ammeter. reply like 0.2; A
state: 9; A
